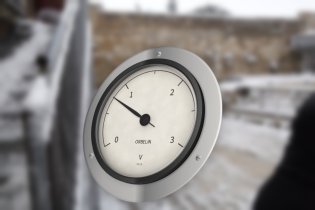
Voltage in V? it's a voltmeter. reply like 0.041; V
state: 0.75; V
